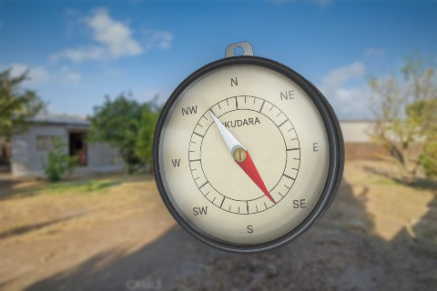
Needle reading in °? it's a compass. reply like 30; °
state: 150; °
